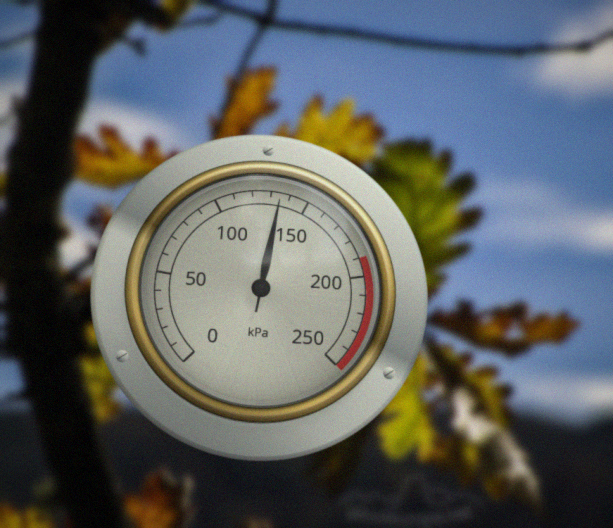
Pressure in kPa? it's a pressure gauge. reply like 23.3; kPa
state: 135; kPa
